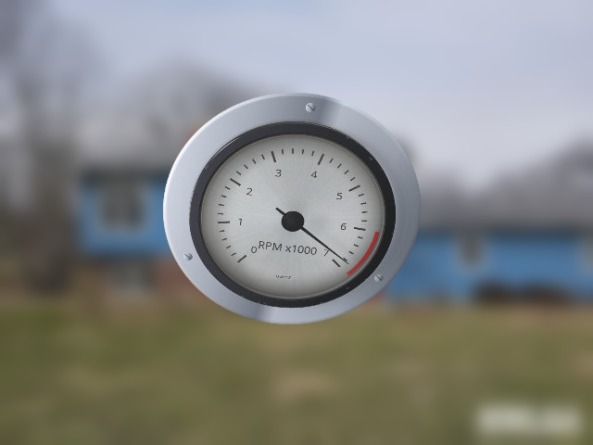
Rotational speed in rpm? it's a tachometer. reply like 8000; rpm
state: 6800; rpm
